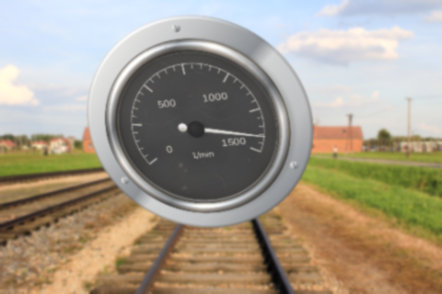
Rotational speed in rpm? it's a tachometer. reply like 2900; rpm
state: 1400; rpm
